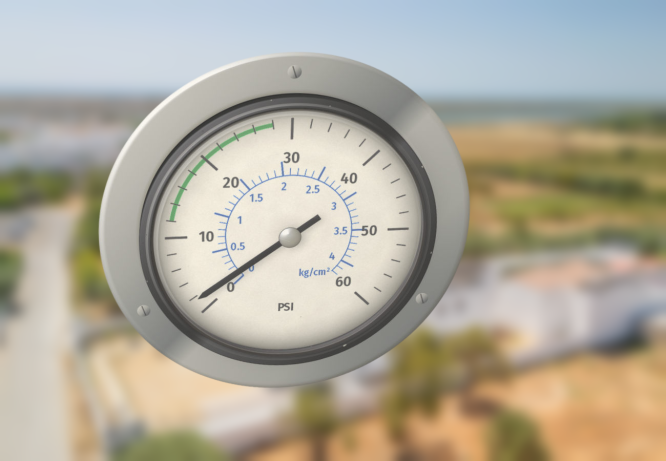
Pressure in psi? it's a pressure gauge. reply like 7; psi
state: 2; psi
